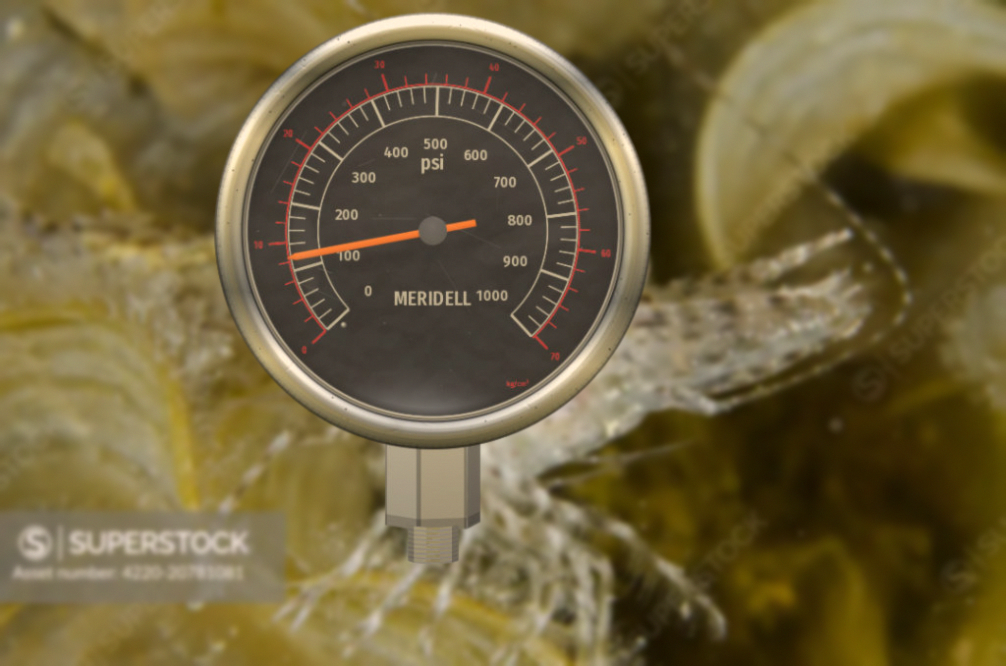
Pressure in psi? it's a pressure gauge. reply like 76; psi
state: 120; psi
